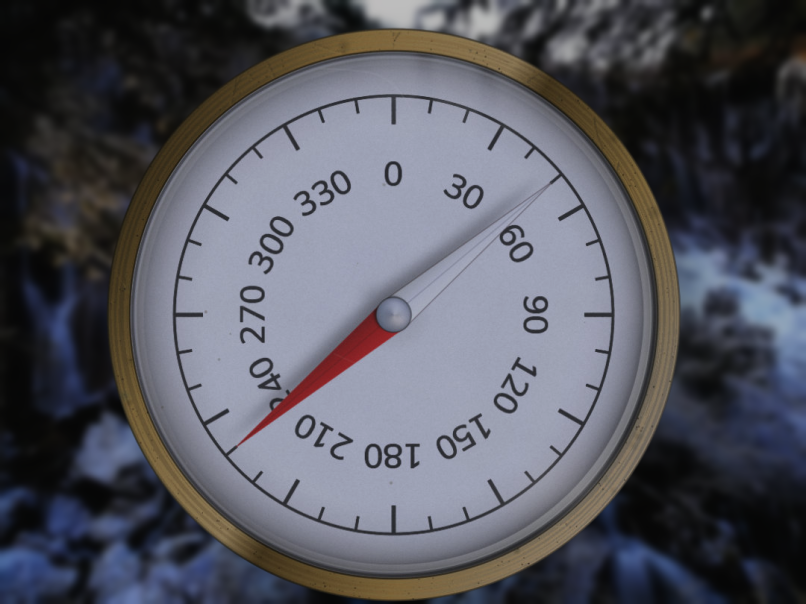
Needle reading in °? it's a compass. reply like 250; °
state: 230; °
